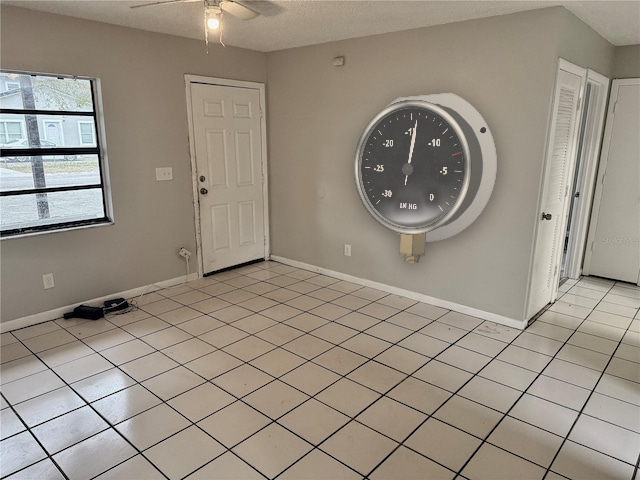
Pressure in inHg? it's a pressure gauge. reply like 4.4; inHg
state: -14; inHg
